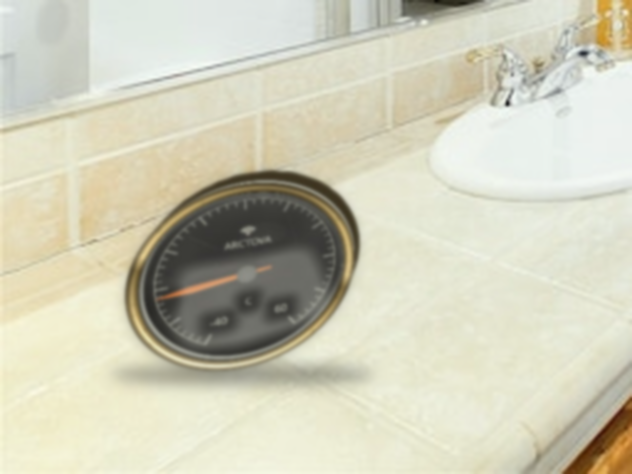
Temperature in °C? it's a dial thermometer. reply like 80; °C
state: -22; °C
